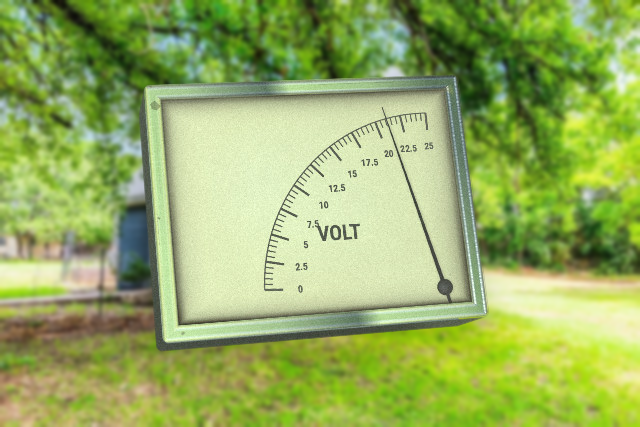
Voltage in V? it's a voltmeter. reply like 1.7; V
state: 21; V
